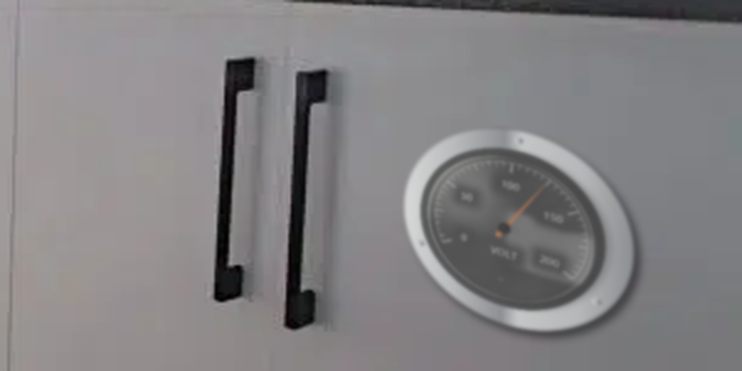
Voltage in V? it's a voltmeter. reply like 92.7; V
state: 125; V
